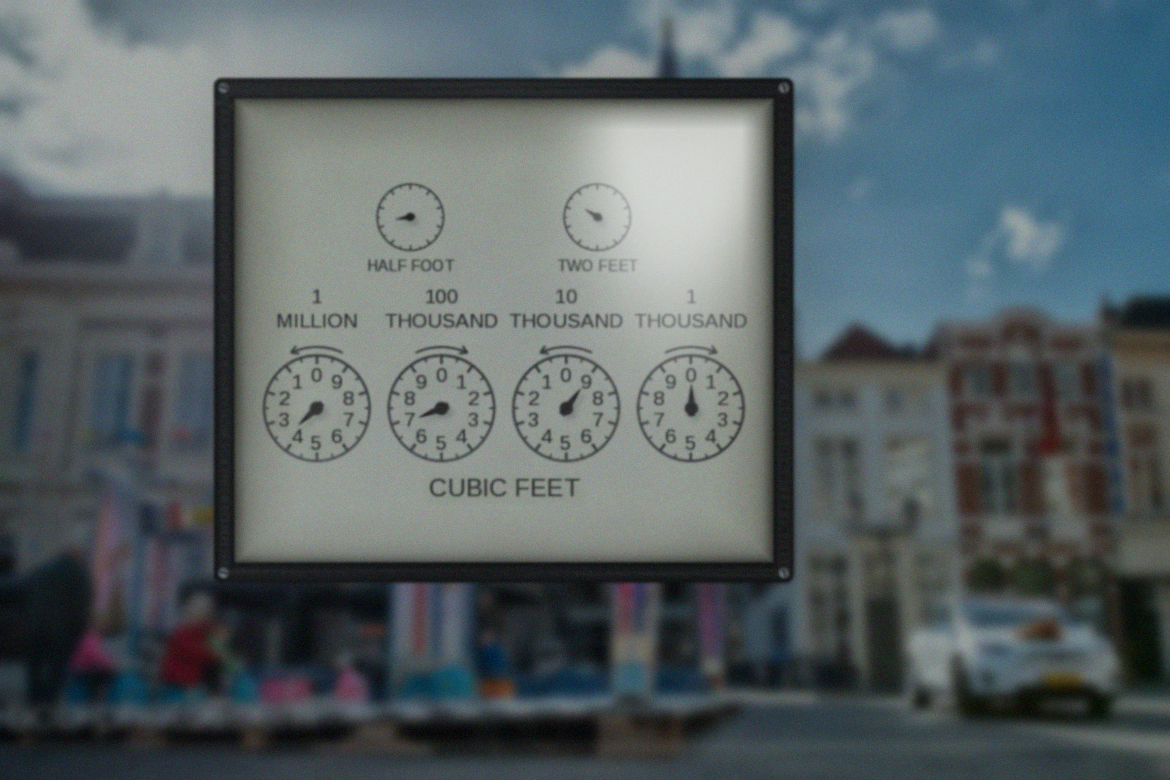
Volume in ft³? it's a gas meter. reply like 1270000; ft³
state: 369000; ft³
